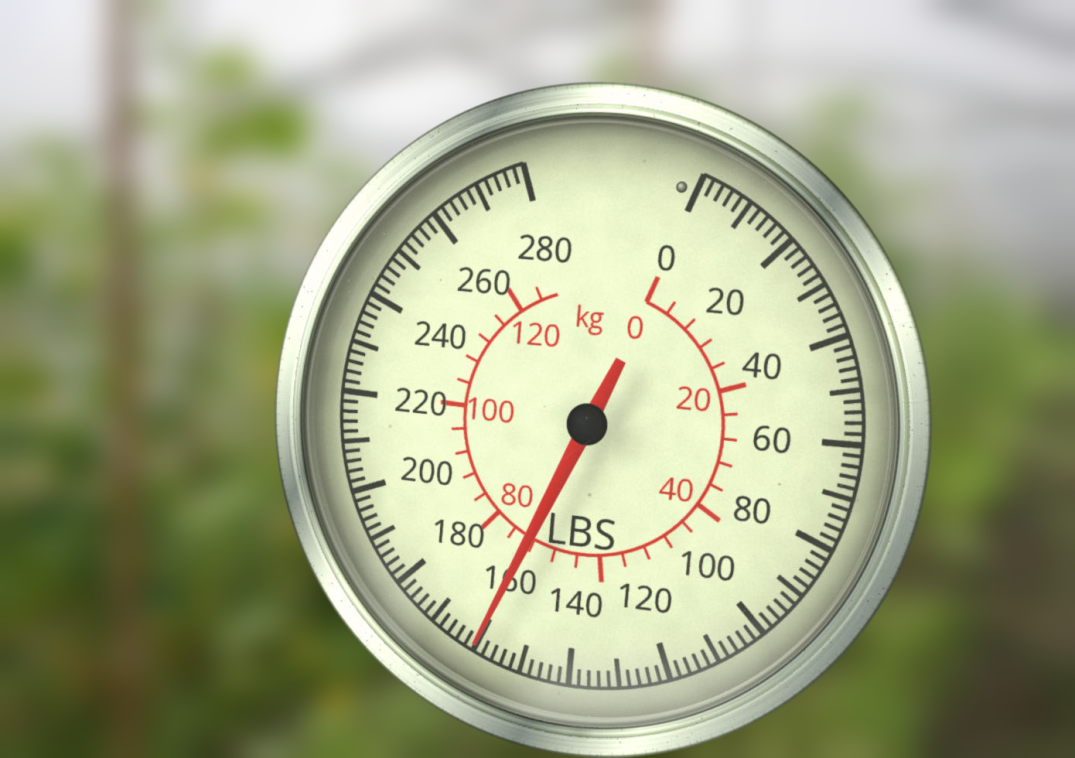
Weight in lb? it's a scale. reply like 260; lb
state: 160; lb
